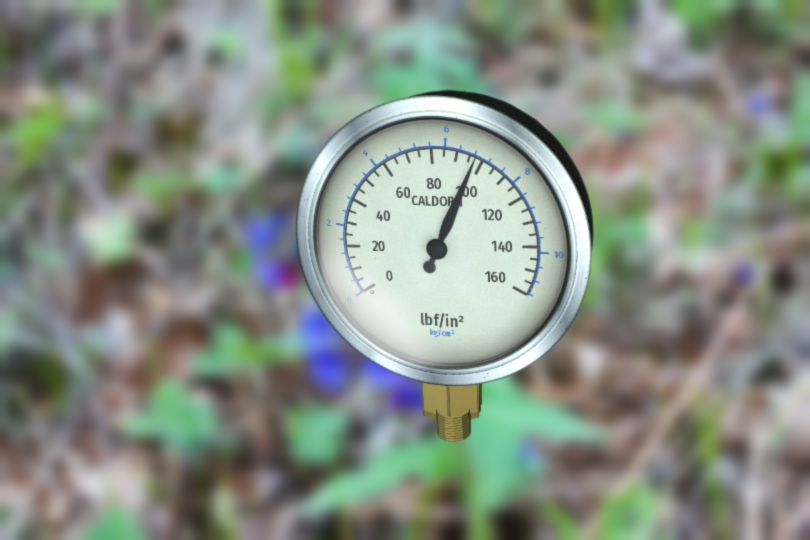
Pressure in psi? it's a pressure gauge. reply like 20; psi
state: 97.5; psi
